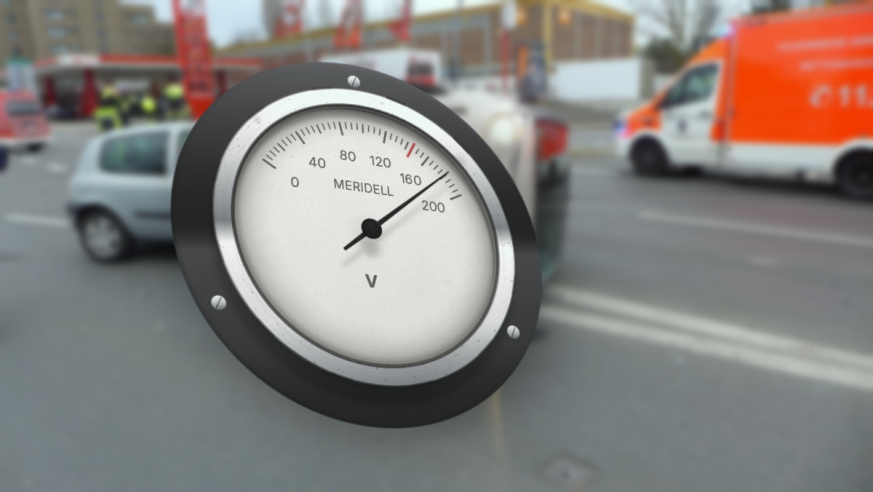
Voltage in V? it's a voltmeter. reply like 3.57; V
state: 180; V
